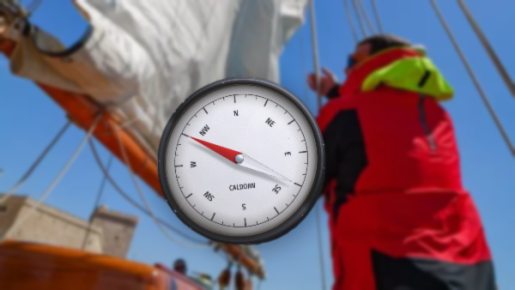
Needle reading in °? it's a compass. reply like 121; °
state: 300; °
